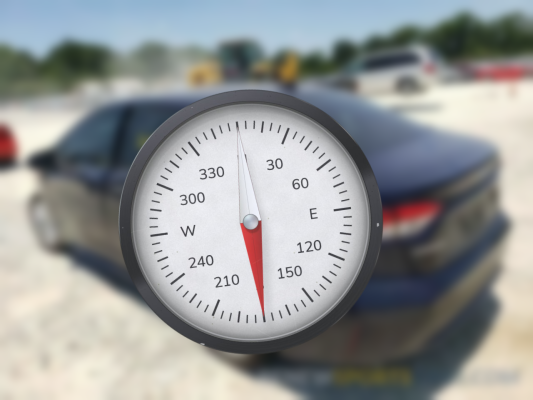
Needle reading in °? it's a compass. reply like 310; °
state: 180; °
